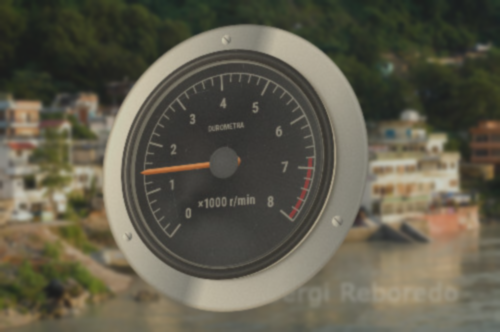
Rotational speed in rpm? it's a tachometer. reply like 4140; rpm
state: 1400; rpm
